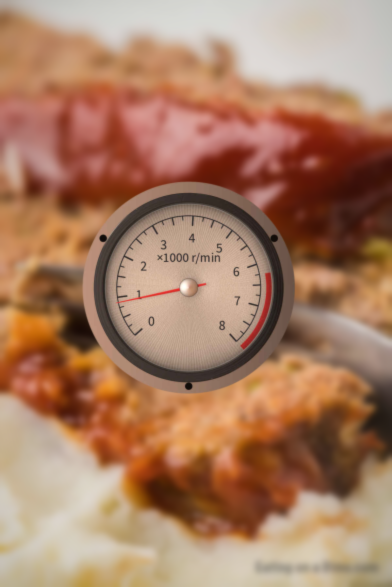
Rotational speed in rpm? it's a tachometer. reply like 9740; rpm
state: 875; rpm
